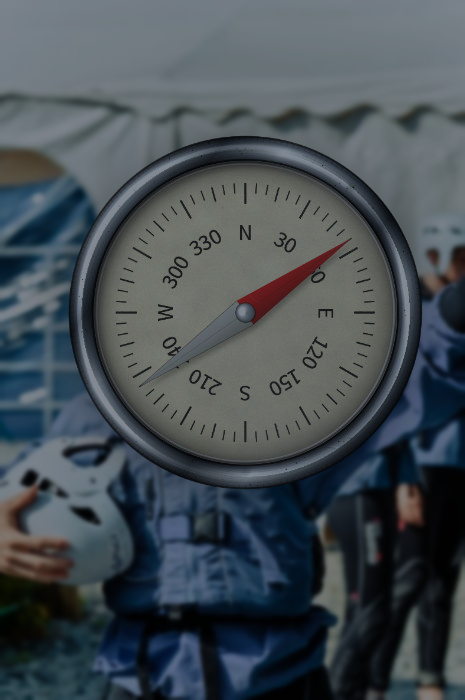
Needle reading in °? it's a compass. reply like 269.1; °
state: 55; °
